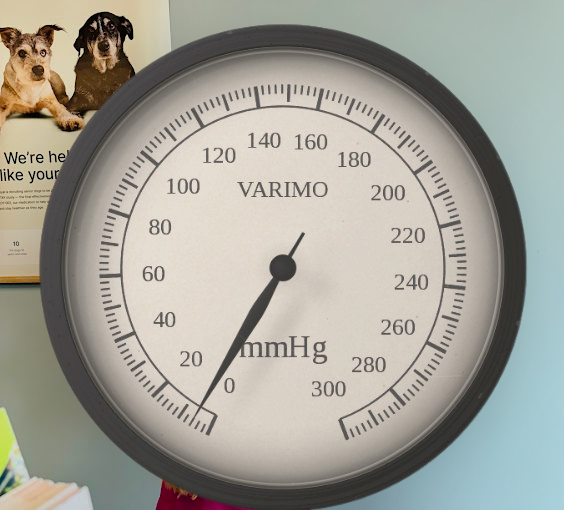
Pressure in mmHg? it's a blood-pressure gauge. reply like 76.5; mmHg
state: 6; mmHg
